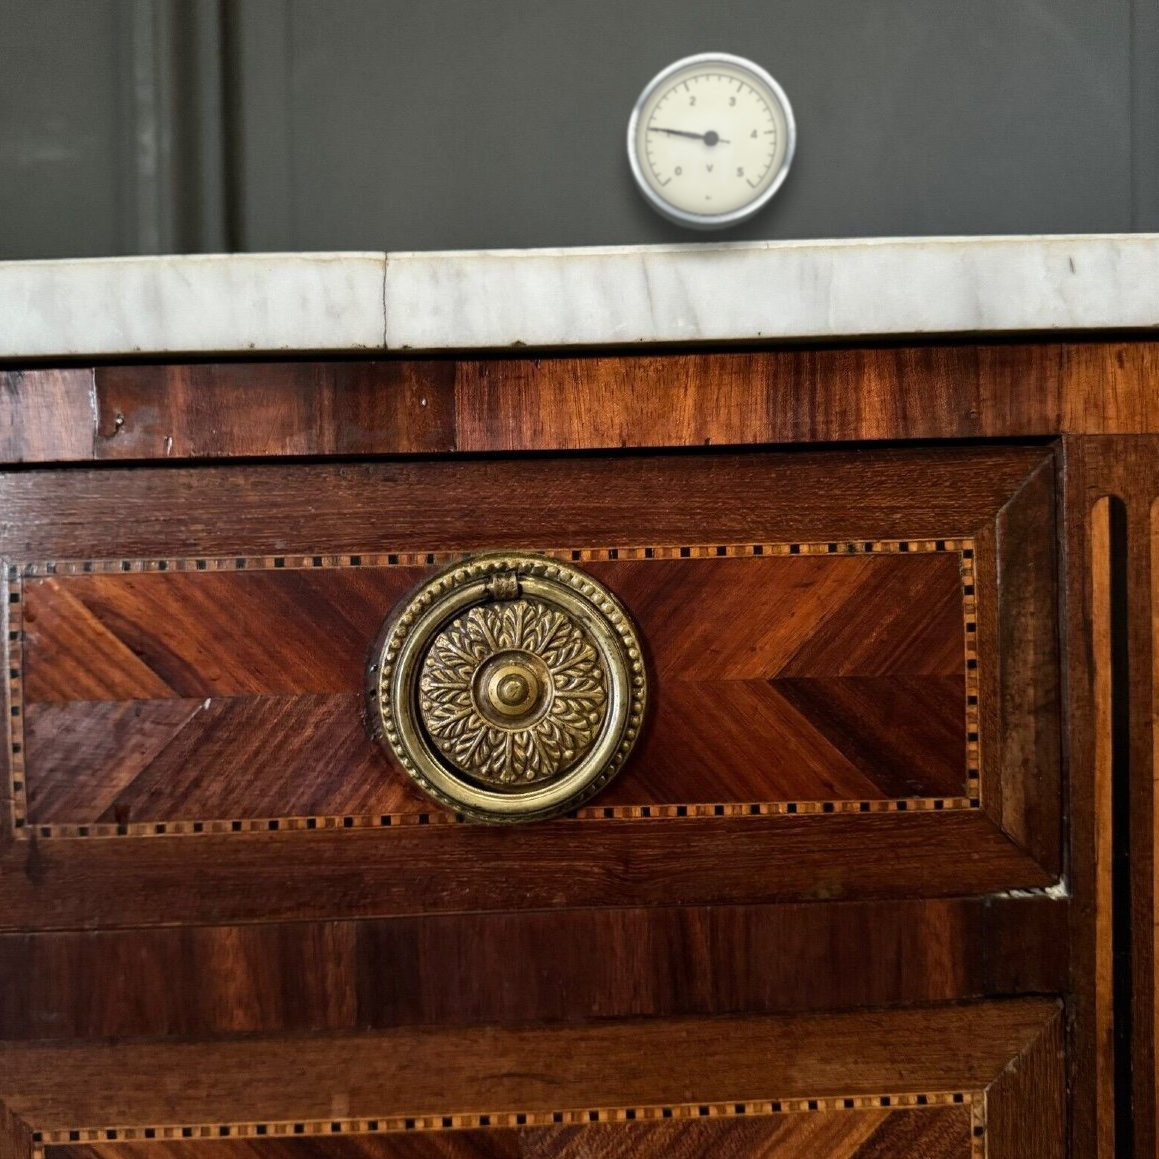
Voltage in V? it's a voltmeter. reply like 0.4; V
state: 1; V
